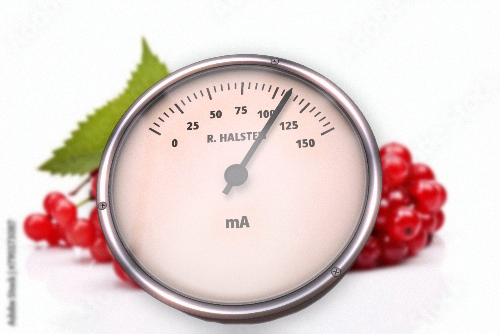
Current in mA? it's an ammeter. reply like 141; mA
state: 110; mA
